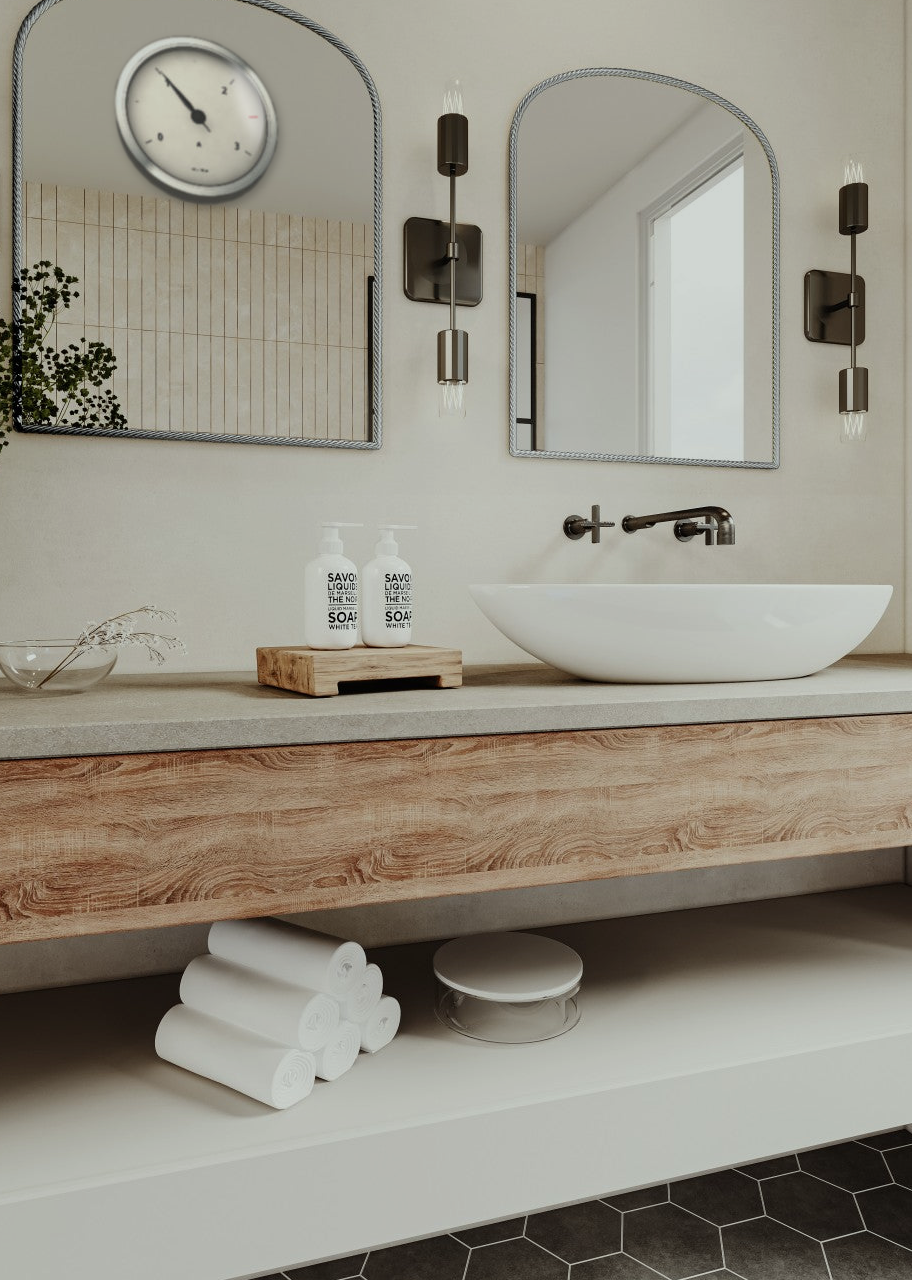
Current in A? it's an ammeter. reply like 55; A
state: 1; A
